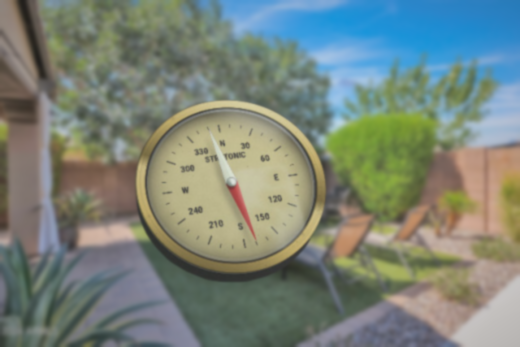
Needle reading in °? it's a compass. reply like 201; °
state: 170; °
